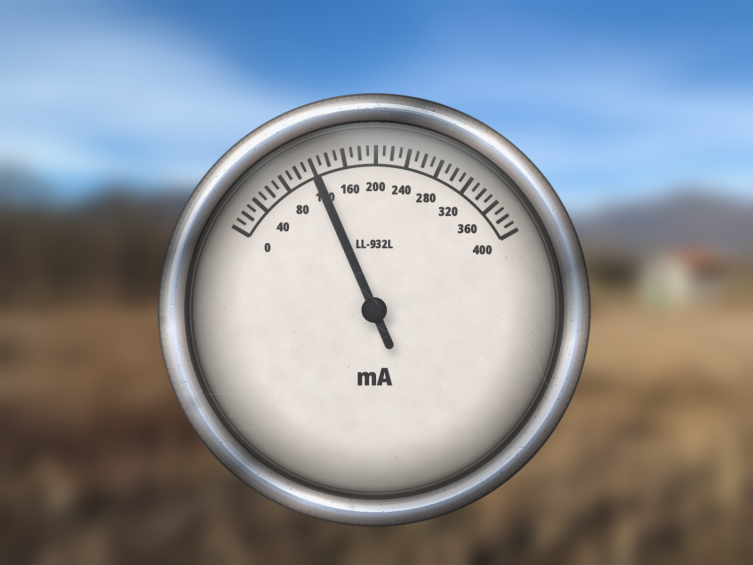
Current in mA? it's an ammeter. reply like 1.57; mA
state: 120; mA
